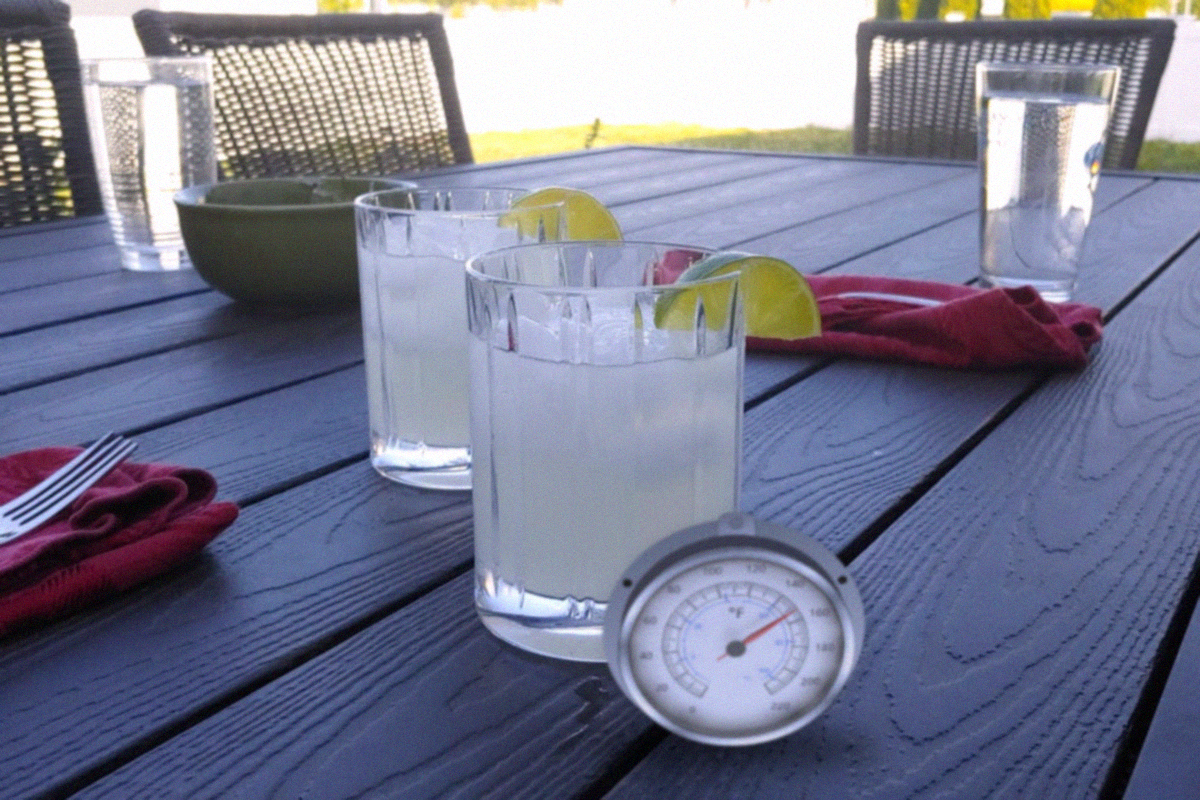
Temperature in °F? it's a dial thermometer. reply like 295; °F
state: 150; °F
